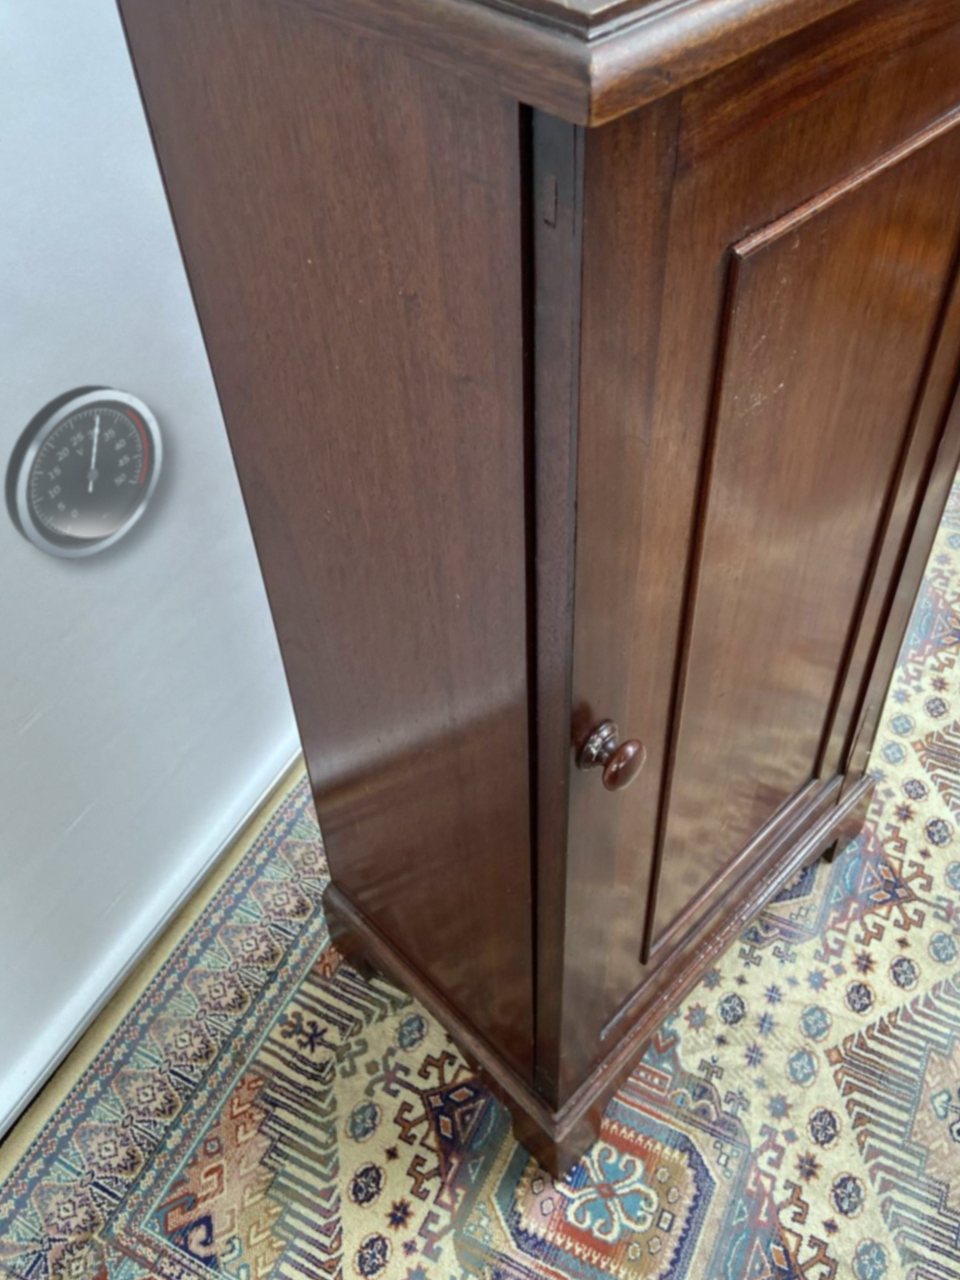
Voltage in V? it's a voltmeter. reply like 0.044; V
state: 30; V
